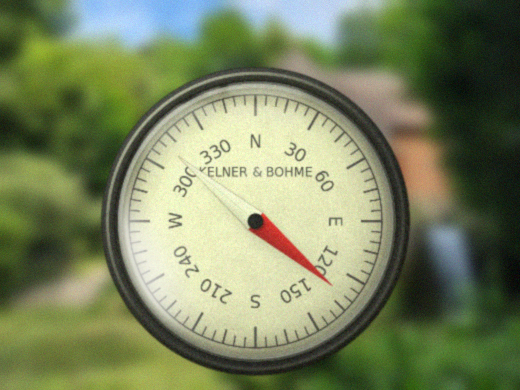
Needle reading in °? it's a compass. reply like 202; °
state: 130; °
